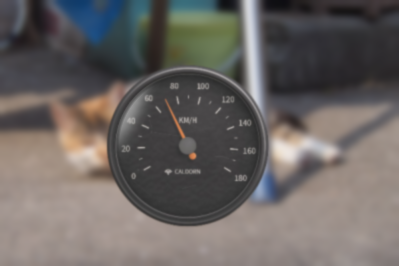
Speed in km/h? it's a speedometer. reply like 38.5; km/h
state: 70; km/h
